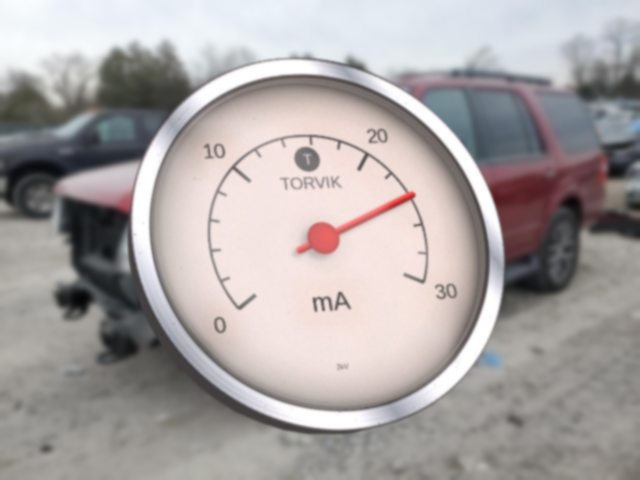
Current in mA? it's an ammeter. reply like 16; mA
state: 24; mA
